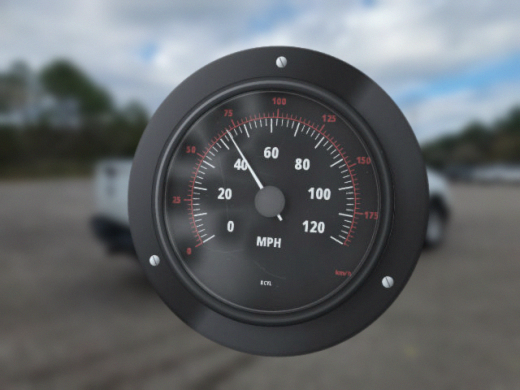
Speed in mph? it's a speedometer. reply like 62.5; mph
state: 44; mph
